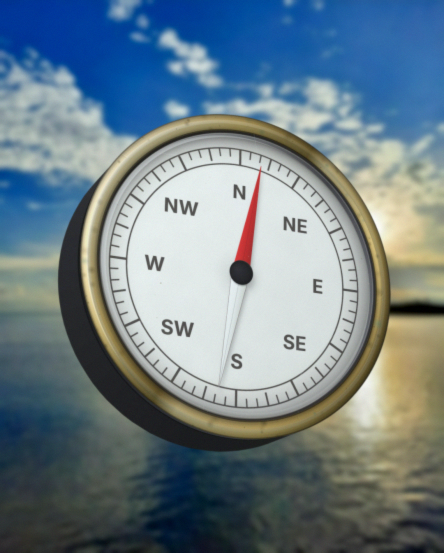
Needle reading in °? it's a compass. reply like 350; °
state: 10; °
